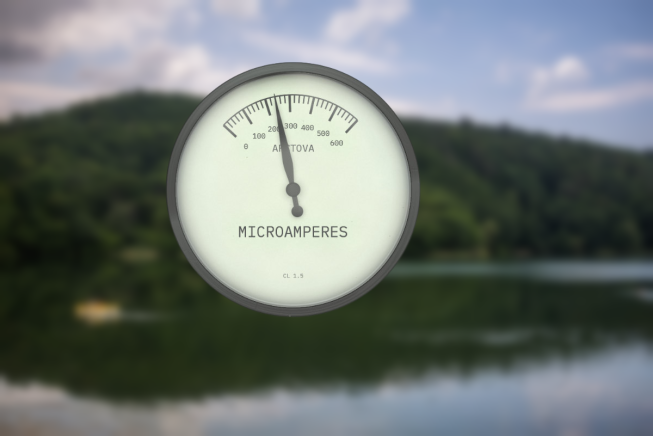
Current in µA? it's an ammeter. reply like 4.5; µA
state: 240; µA
